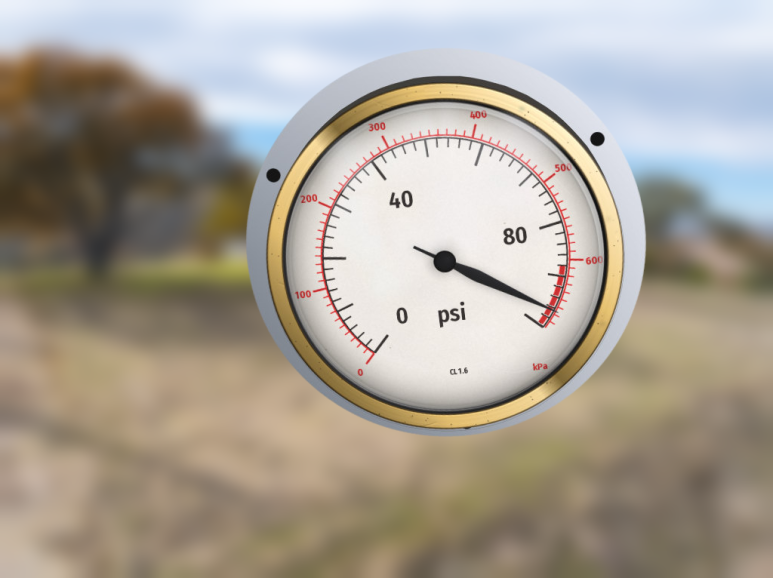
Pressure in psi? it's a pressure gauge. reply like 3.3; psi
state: 96; psi
